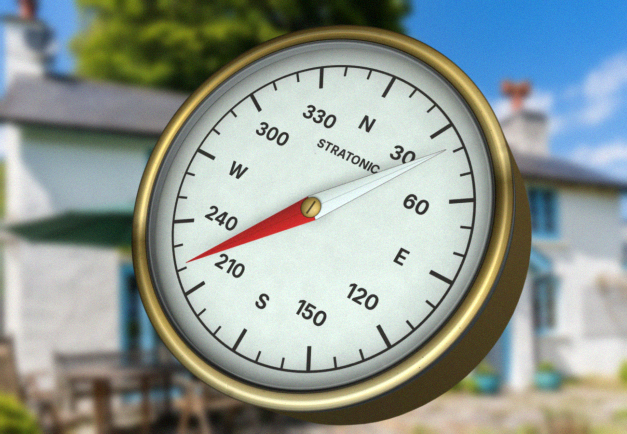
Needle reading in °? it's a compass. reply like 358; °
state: 220; °
